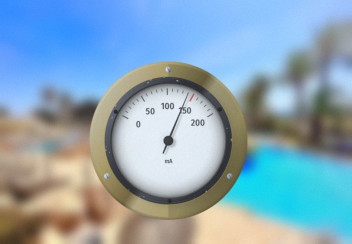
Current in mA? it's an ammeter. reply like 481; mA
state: 140; mA
